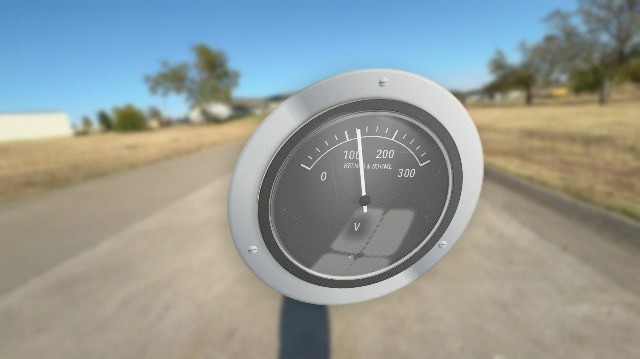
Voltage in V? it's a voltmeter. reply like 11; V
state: 120; V
